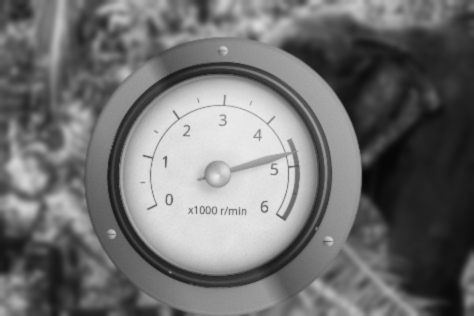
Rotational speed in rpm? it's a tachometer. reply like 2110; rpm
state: 4750; rpm
